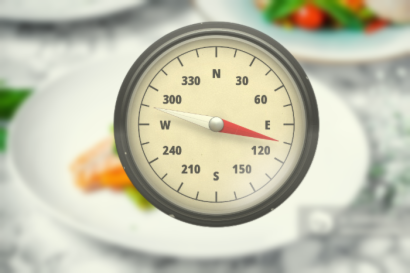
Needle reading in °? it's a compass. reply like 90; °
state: 105; °
